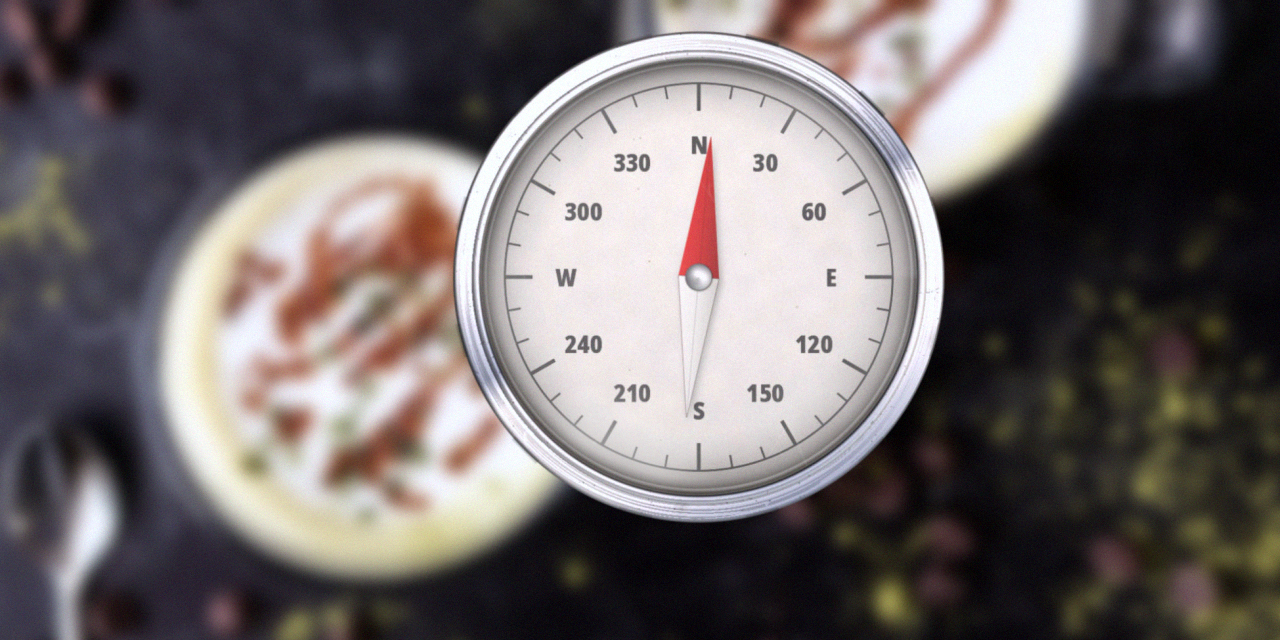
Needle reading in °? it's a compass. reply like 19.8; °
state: 5; °
